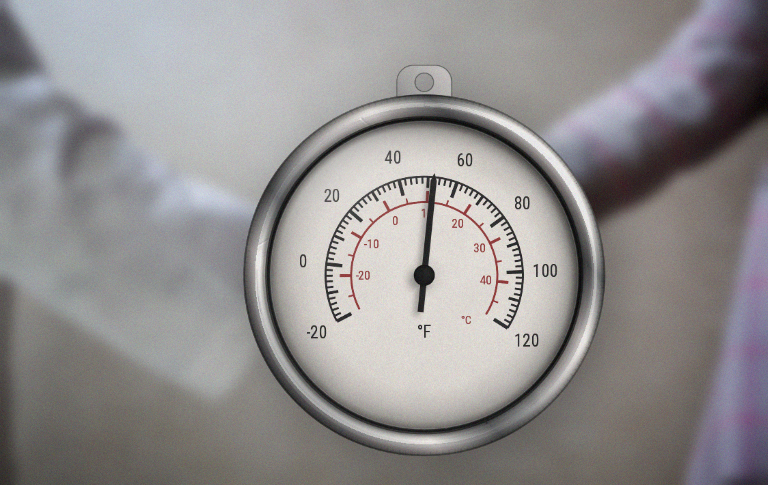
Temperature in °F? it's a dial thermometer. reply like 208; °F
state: 52; °F
